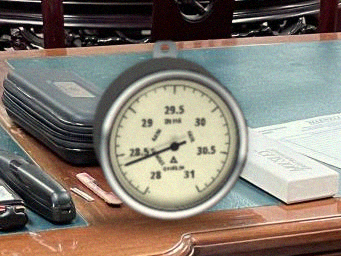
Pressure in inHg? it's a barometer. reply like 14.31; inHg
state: 28.4; inHg
